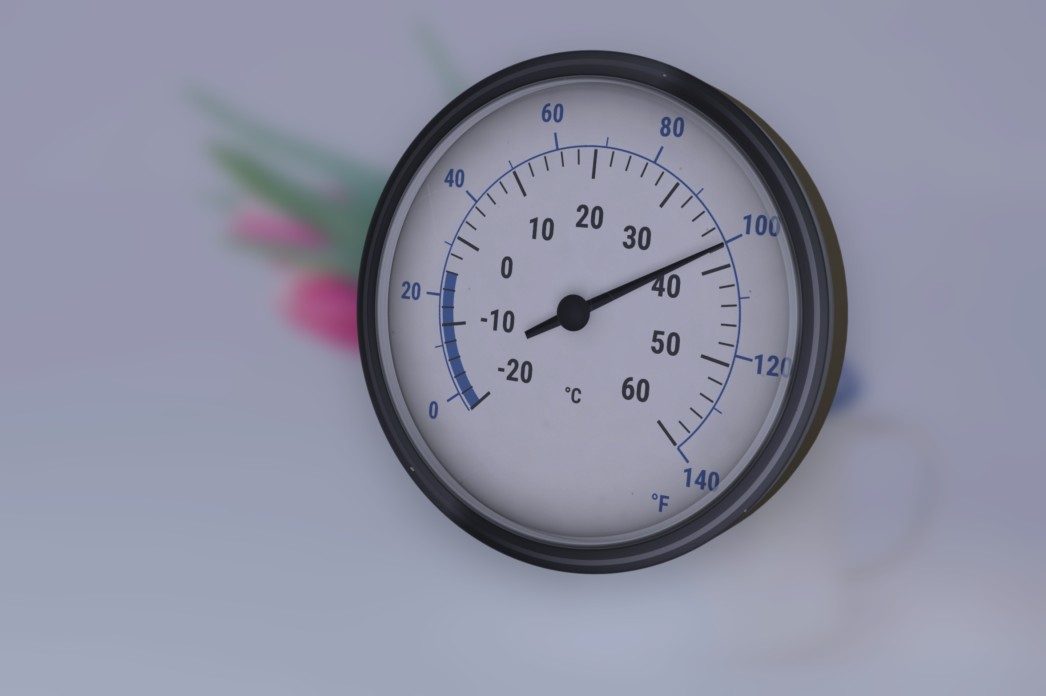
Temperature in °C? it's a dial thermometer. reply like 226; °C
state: 38; °C
